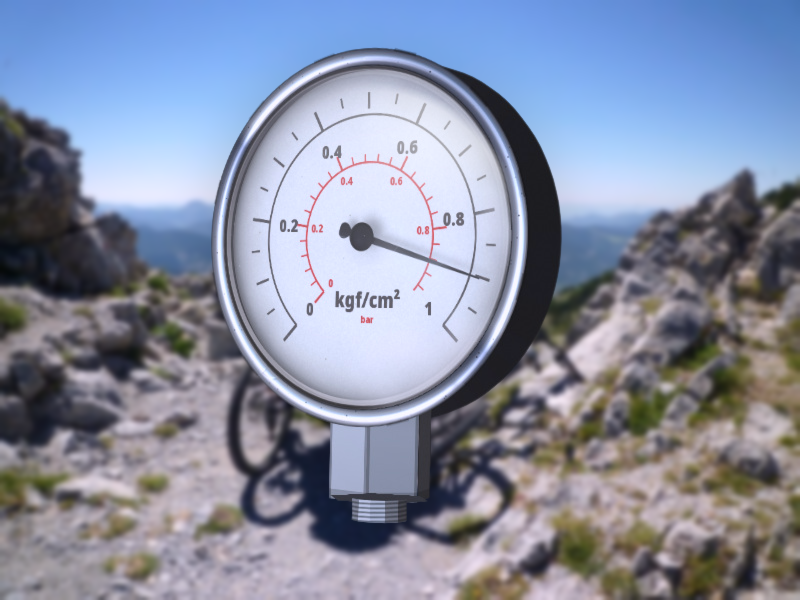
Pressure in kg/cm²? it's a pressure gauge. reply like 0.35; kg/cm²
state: 0.9; kg/cm²
